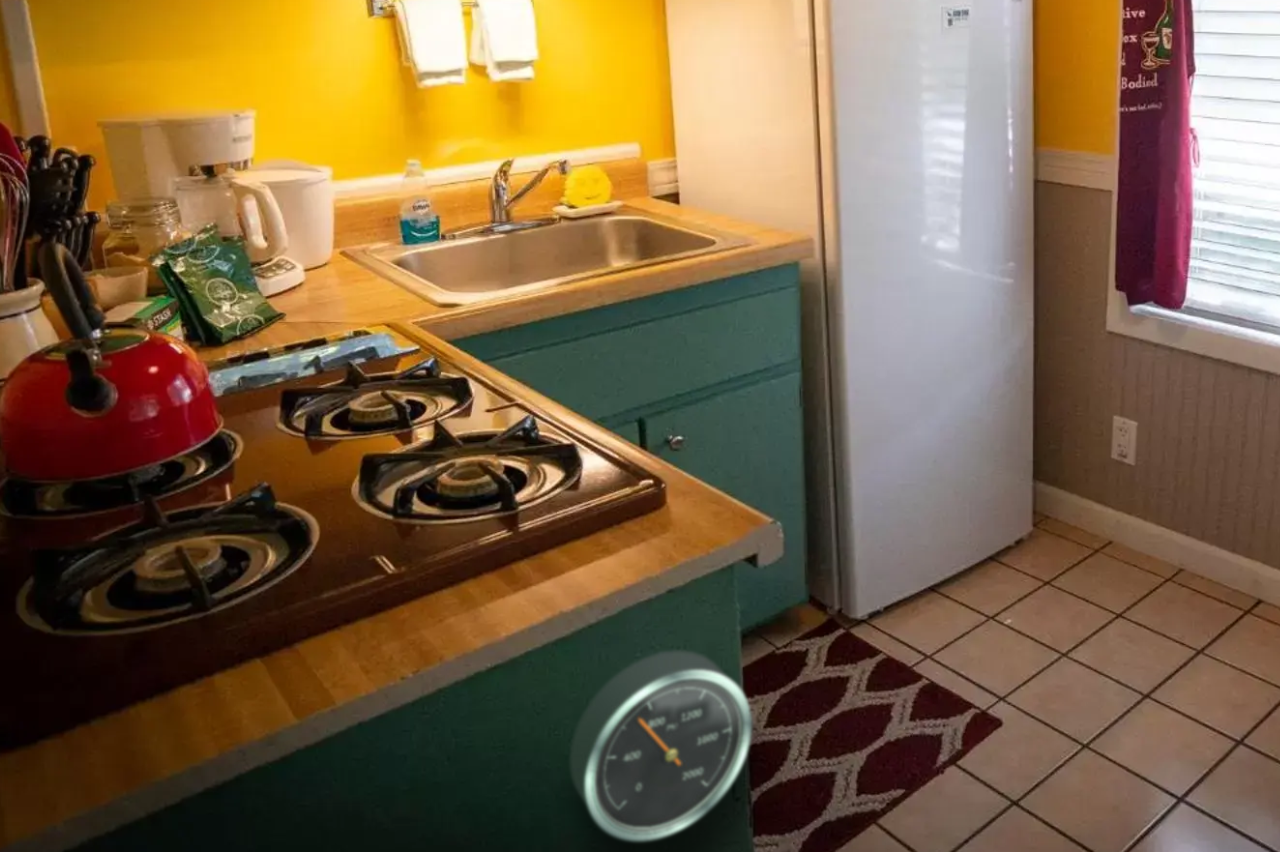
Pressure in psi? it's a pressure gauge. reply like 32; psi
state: 700; psi
